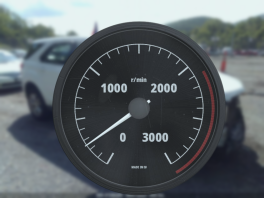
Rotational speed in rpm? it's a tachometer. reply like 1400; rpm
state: 250; rpm
